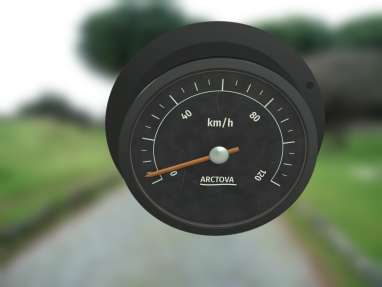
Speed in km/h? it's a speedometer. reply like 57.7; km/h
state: 5; km/h
